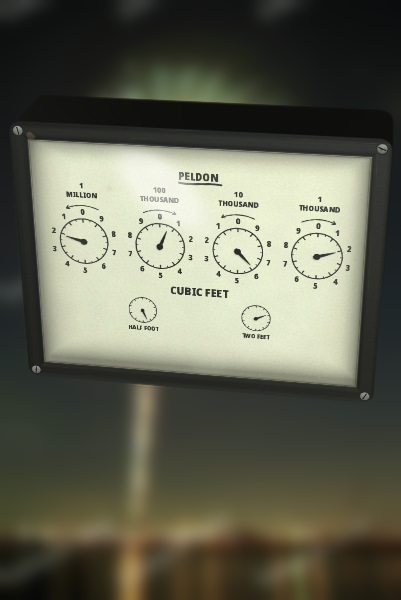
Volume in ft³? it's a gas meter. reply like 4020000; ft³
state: 206200; ft³
